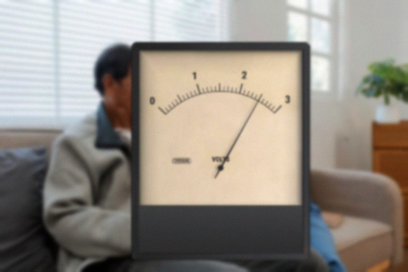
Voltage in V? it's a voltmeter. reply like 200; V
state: 2.5; V
